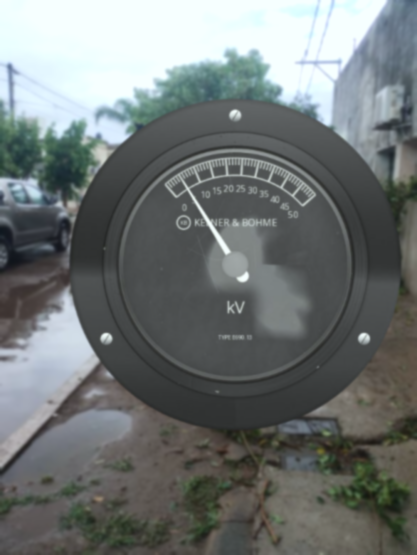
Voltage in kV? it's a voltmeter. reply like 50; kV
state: 5; kV
